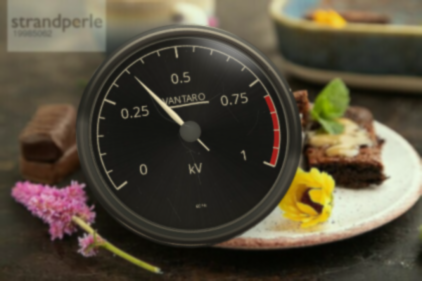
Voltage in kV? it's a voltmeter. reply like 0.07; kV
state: 0.35; kV
